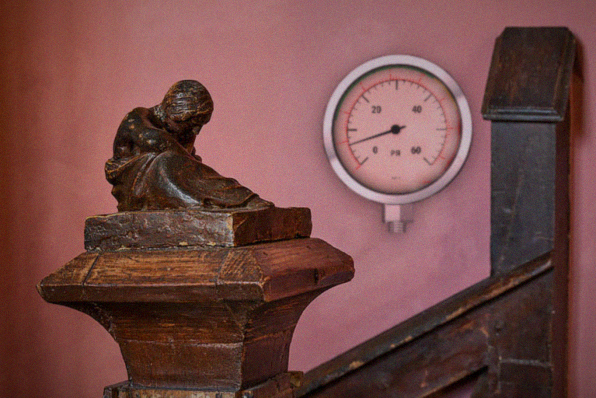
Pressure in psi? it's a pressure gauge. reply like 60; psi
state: 6; psi
